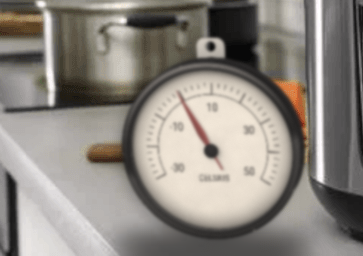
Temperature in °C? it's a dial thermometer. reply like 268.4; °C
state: 0; °C
